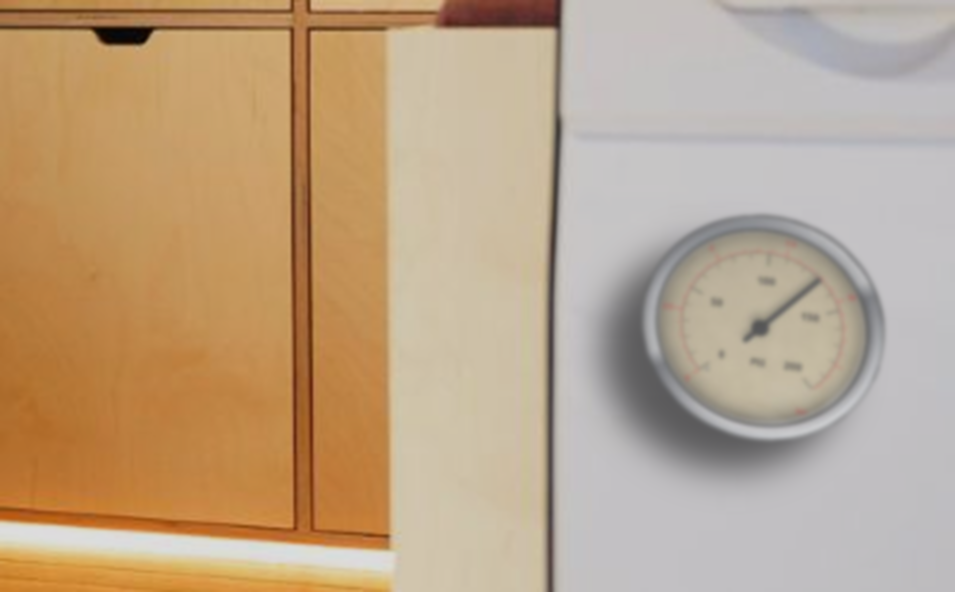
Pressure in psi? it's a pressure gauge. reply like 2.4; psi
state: 130; psi
